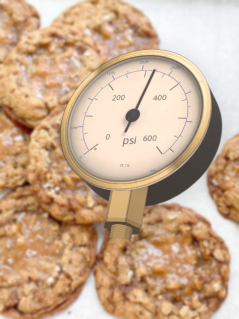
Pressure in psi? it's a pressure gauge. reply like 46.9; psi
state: 325; psi
